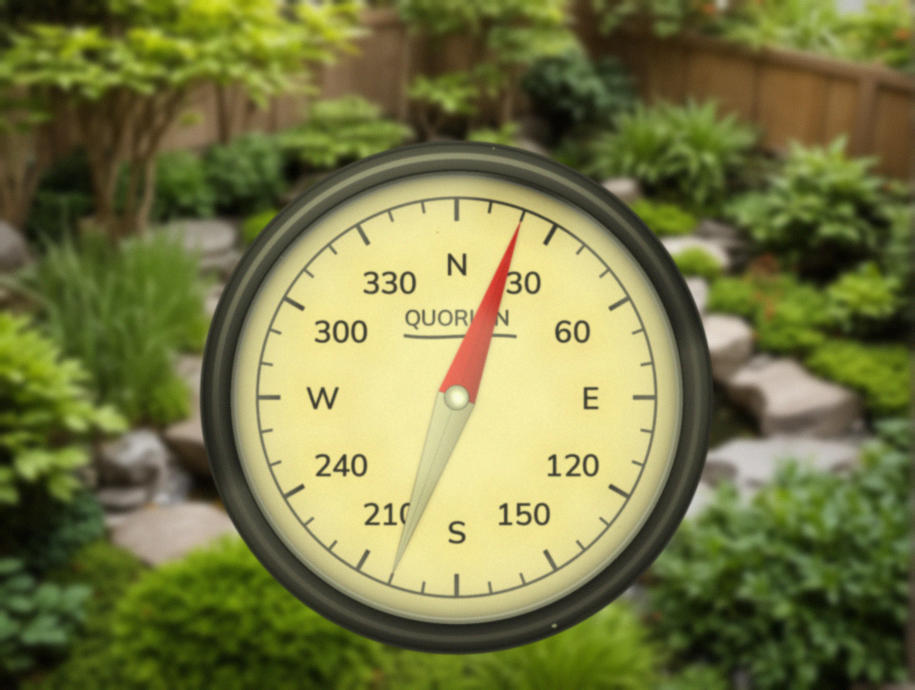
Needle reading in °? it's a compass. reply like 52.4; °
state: 20; °
